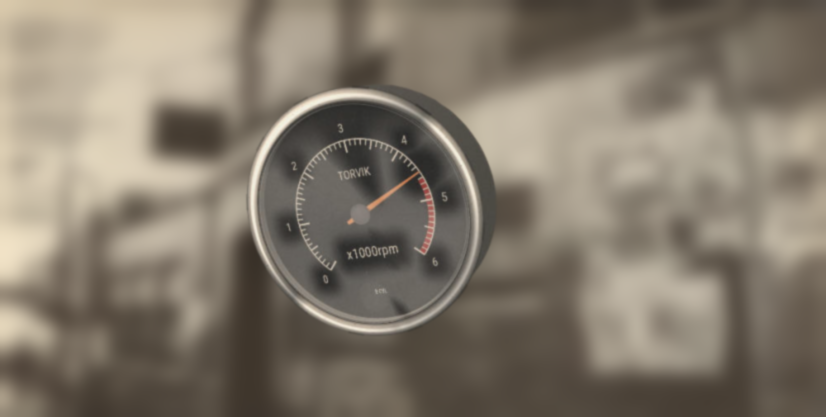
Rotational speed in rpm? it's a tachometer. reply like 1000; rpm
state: 4500; rpm
